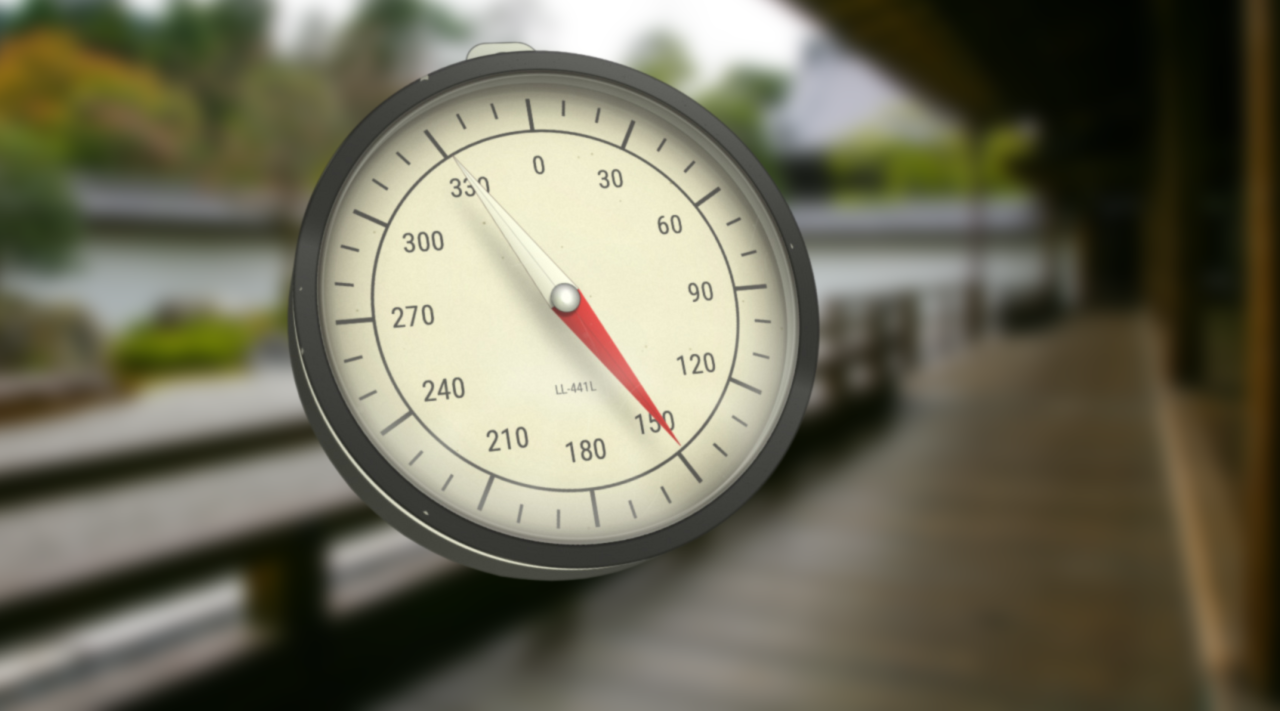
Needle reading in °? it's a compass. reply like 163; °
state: 150; °
